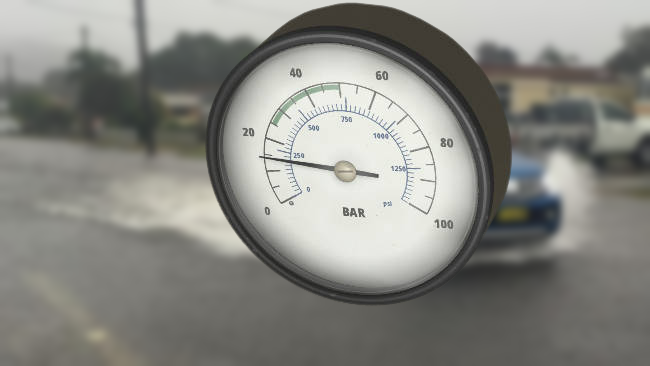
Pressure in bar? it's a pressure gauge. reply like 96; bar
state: 15; bar
